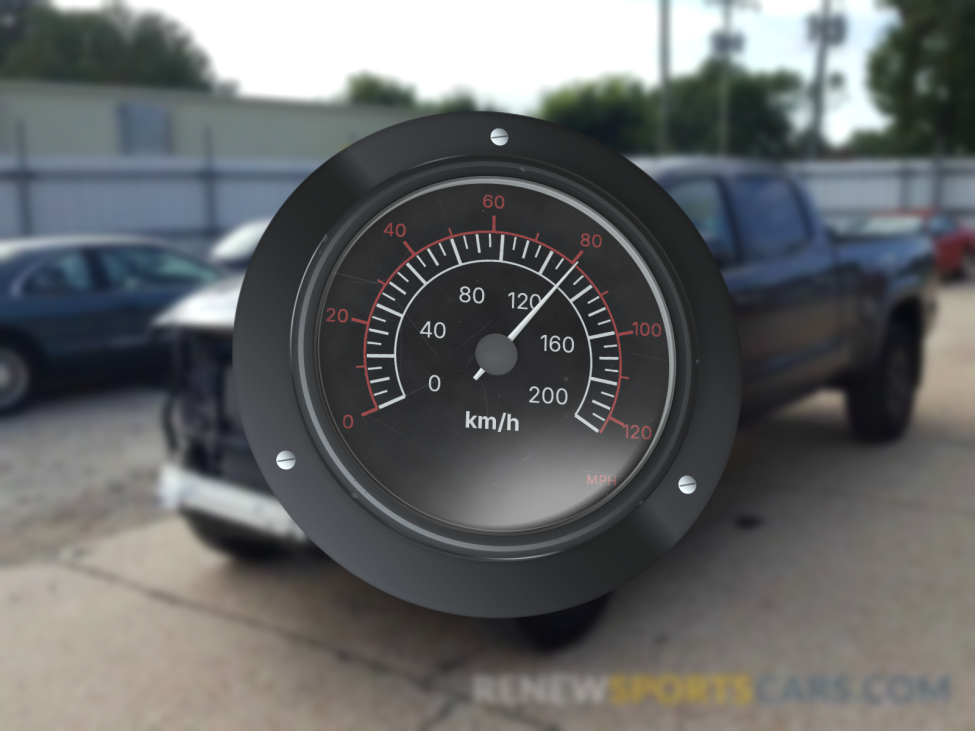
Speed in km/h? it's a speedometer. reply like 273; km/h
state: 130; km/h
